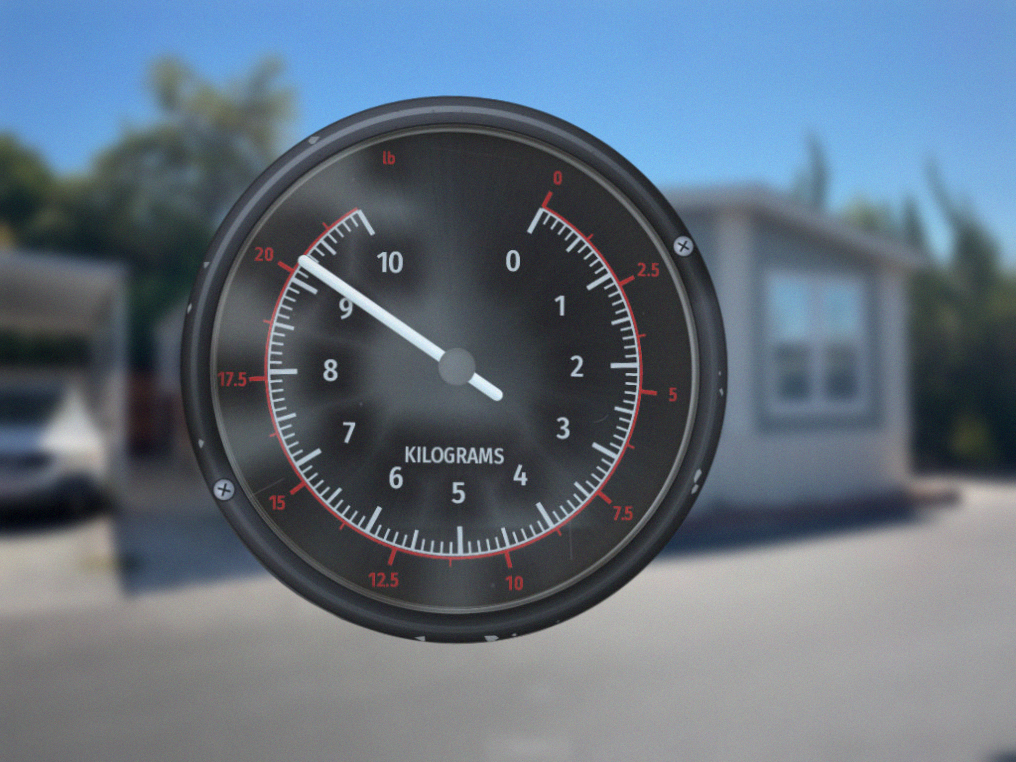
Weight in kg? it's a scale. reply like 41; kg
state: 9.2; kg
